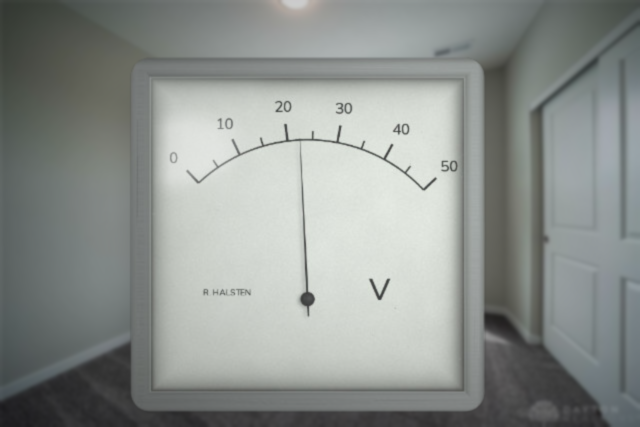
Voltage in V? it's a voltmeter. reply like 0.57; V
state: 22.5; V
